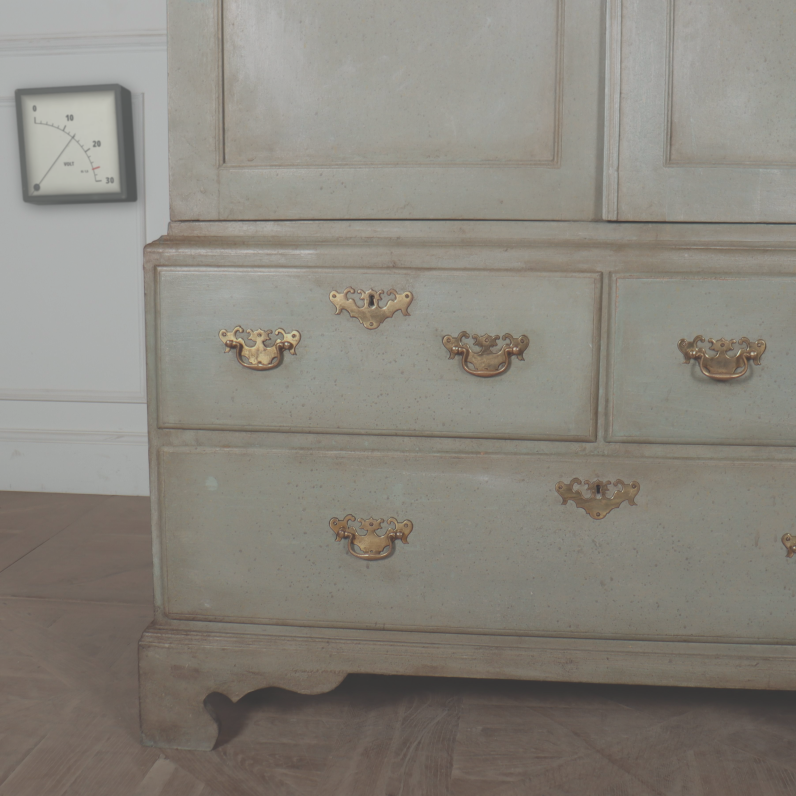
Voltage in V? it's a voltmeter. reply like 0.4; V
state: 14; V
